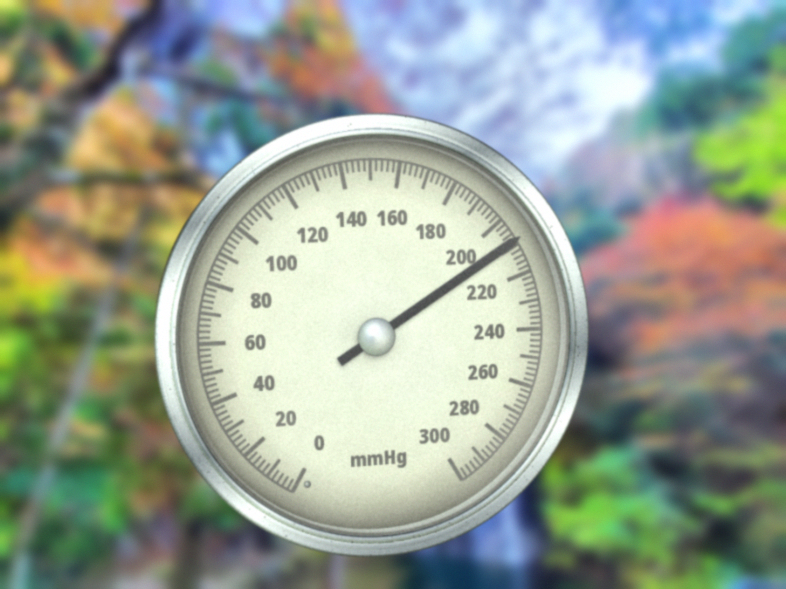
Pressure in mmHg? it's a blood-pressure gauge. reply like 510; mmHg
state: 208; mmHg
